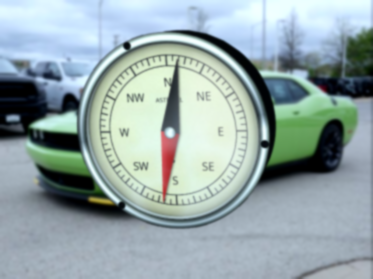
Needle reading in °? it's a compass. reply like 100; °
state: 190; °
